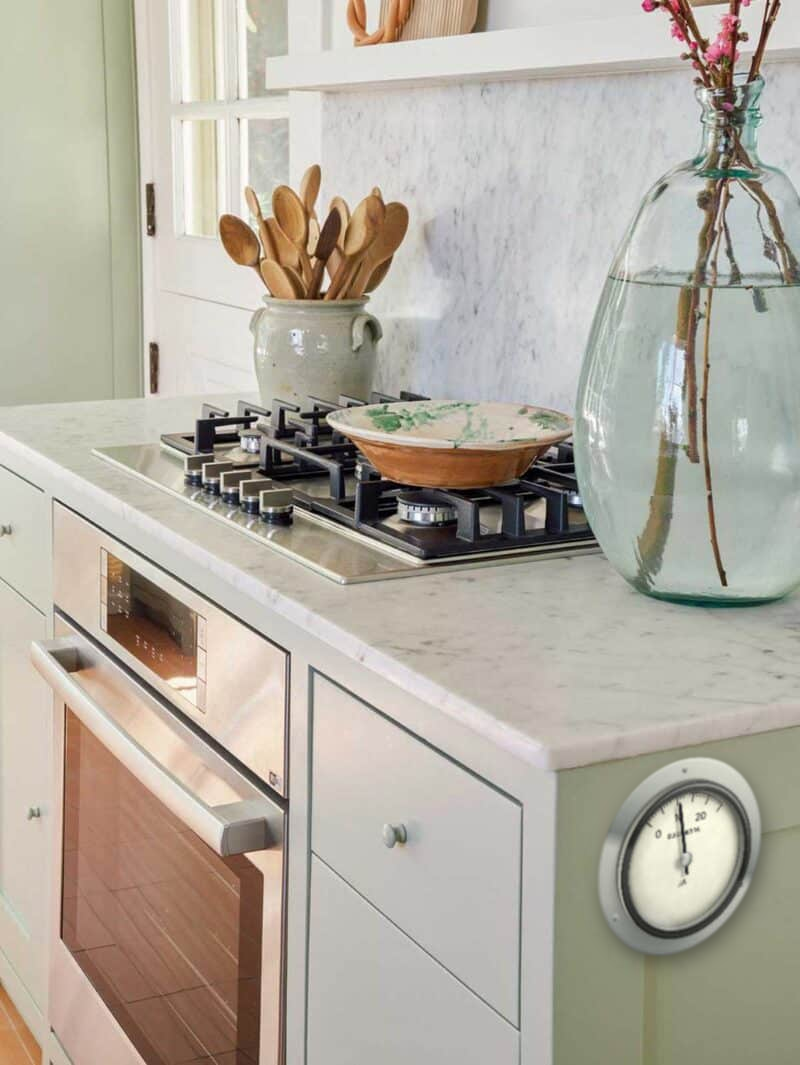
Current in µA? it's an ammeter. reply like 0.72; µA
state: 10; µA
